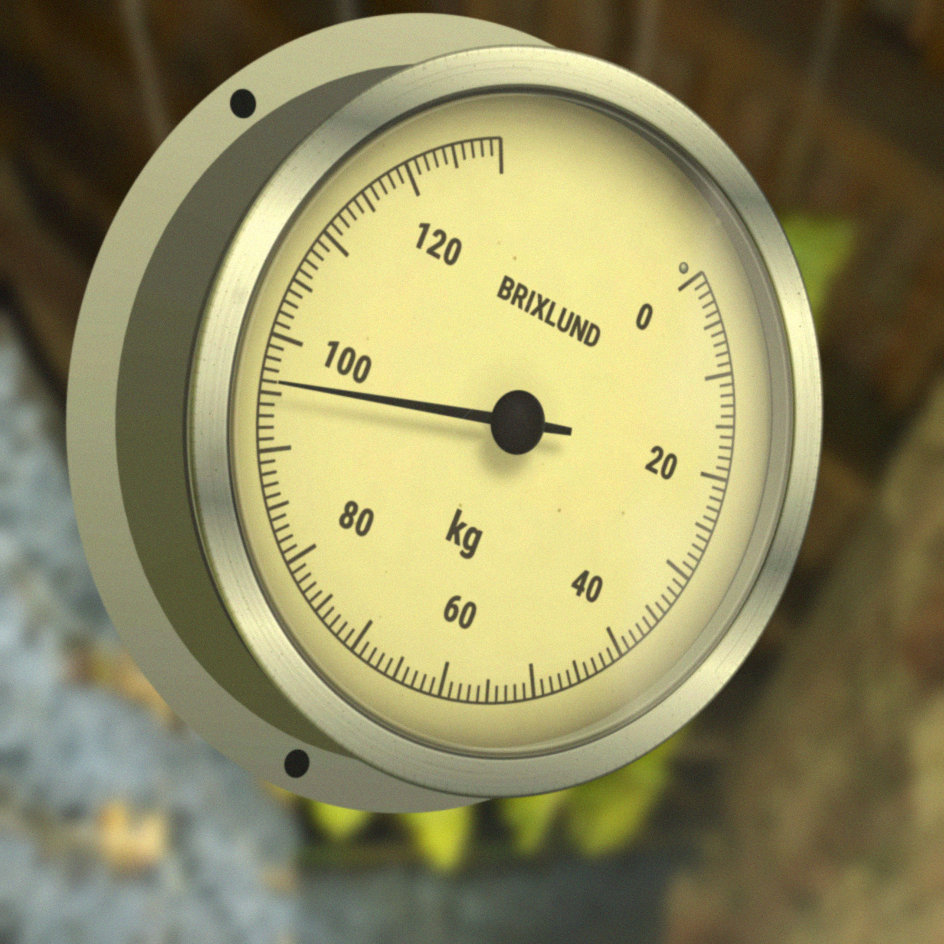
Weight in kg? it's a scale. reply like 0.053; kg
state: 96; kg
